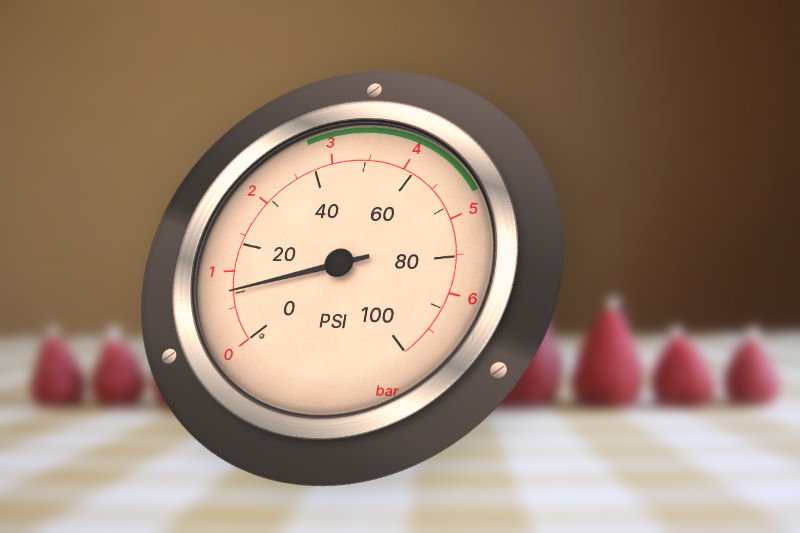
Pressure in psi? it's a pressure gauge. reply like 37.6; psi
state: 10; psi
